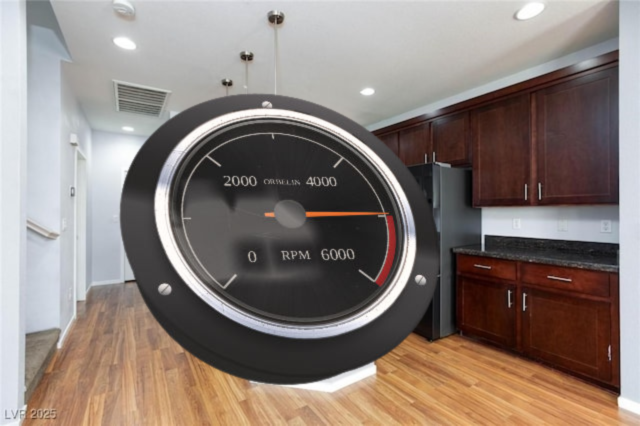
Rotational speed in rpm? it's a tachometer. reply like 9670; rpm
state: 5000; rpm
